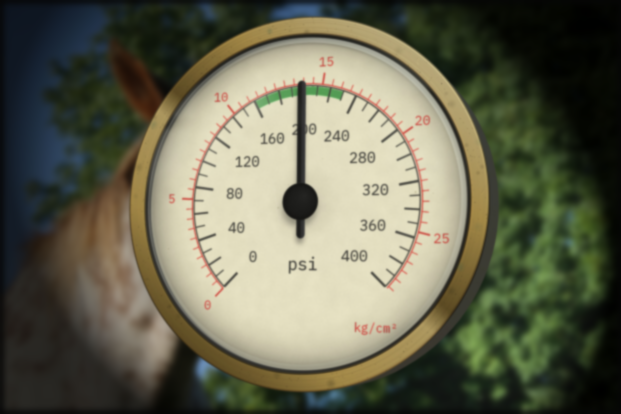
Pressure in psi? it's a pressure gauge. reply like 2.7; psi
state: 200; psi
